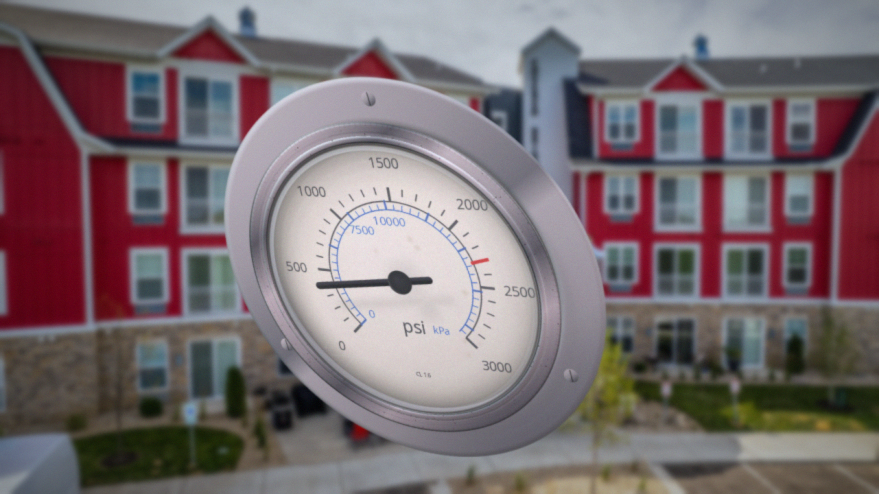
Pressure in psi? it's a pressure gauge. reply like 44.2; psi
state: 400; psi
